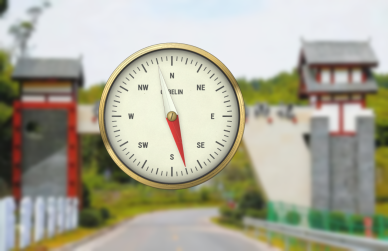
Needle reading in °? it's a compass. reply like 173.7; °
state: 165; °
